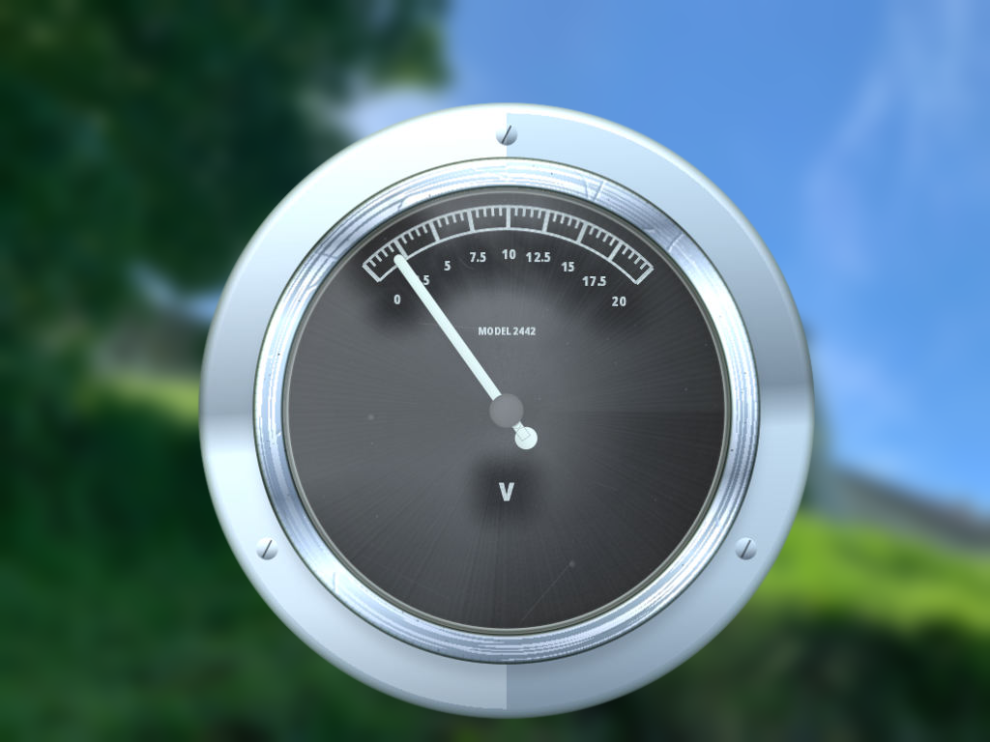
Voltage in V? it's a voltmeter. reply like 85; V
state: 2; V
